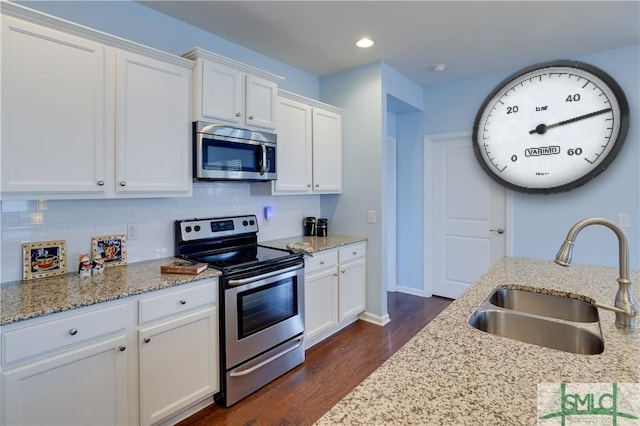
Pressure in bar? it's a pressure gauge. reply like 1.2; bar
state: 48; bar
